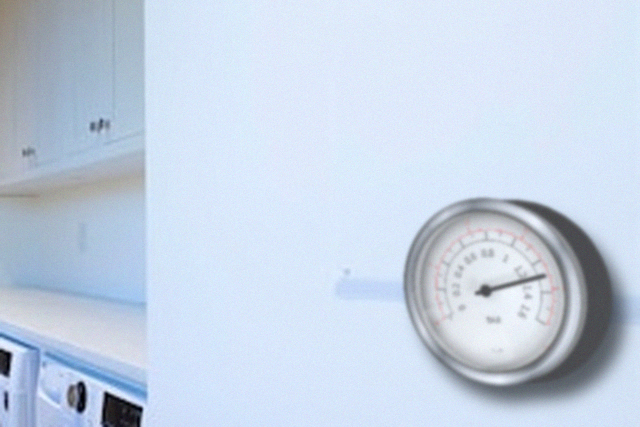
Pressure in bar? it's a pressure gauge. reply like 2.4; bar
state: 1.3; bar
